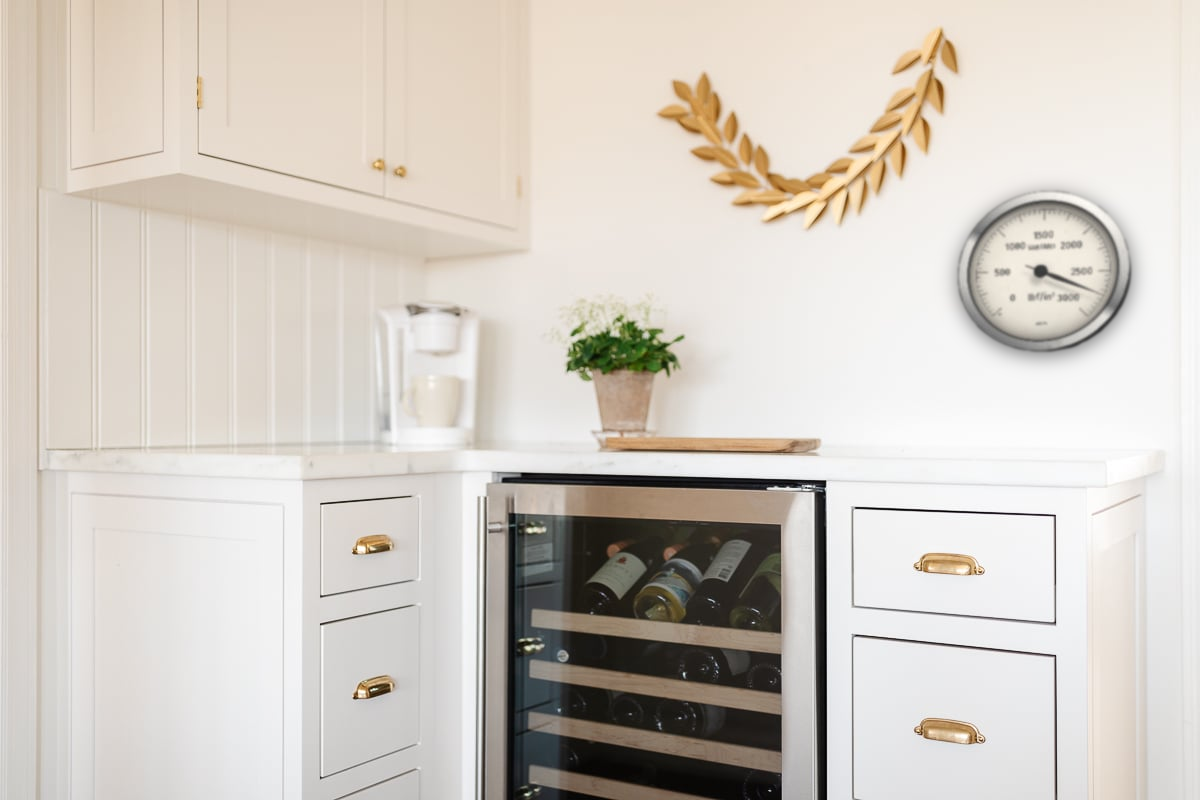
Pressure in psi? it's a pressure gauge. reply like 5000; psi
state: 2750; psi
